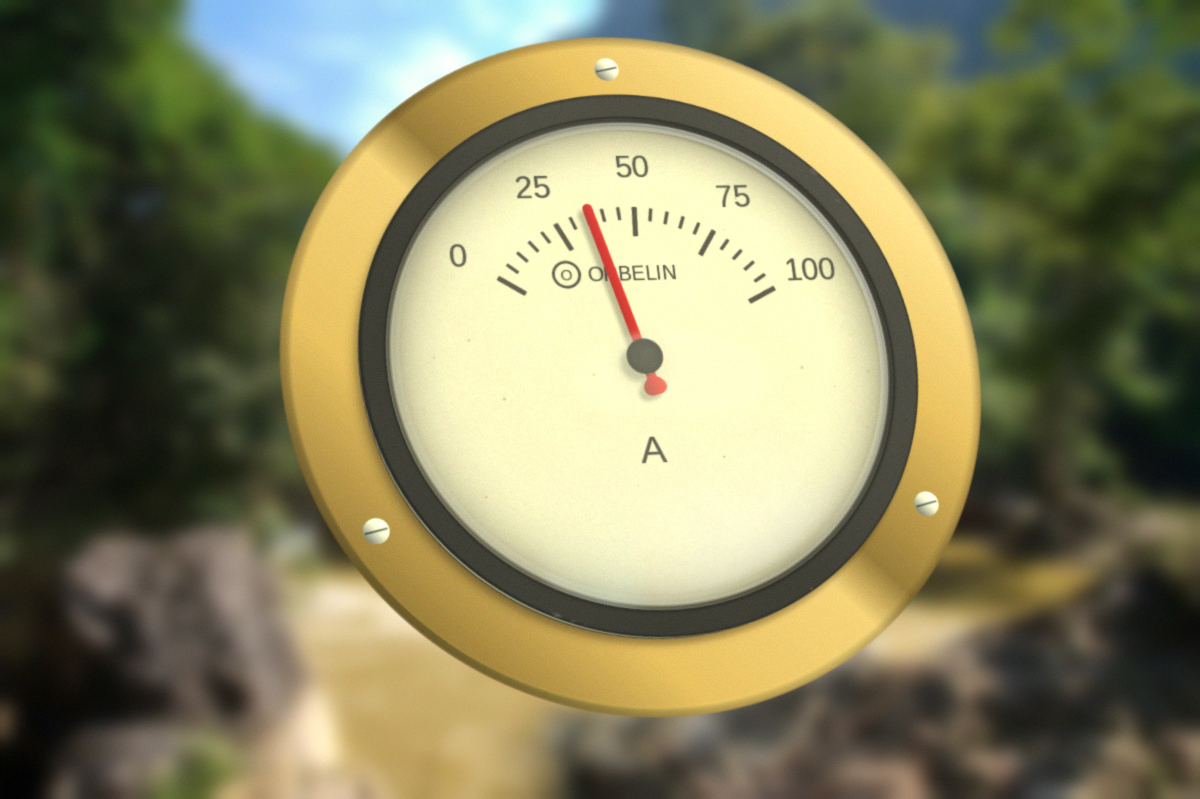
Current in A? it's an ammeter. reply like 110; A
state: 35; A
